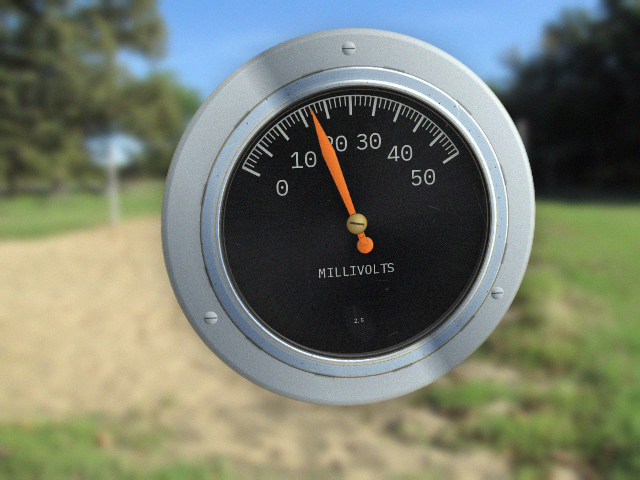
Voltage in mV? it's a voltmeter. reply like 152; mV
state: 17; mV
